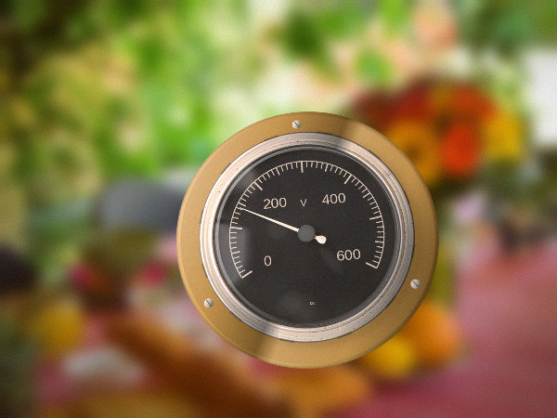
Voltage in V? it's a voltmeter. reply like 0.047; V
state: 140; V
